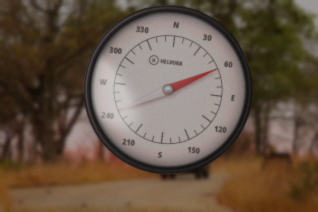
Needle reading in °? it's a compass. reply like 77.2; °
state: 60; °
